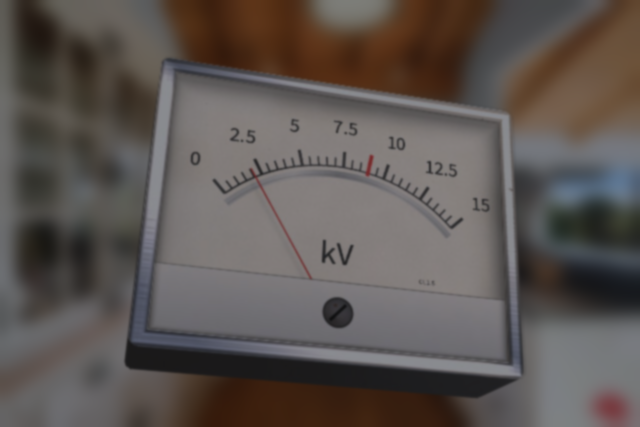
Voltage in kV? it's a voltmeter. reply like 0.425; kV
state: 2; kV
